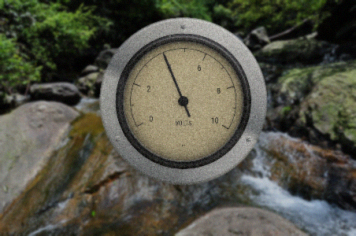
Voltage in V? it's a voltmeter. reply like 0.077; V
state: 4; V
